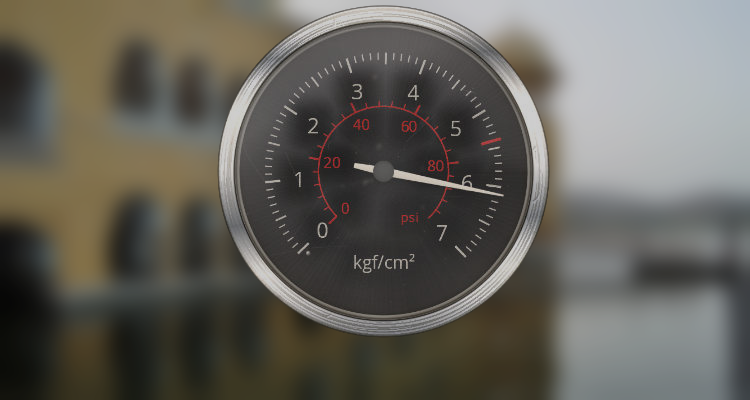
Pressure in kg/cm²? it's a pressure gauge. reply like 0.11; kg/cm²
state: 6.1; kg/cm²
